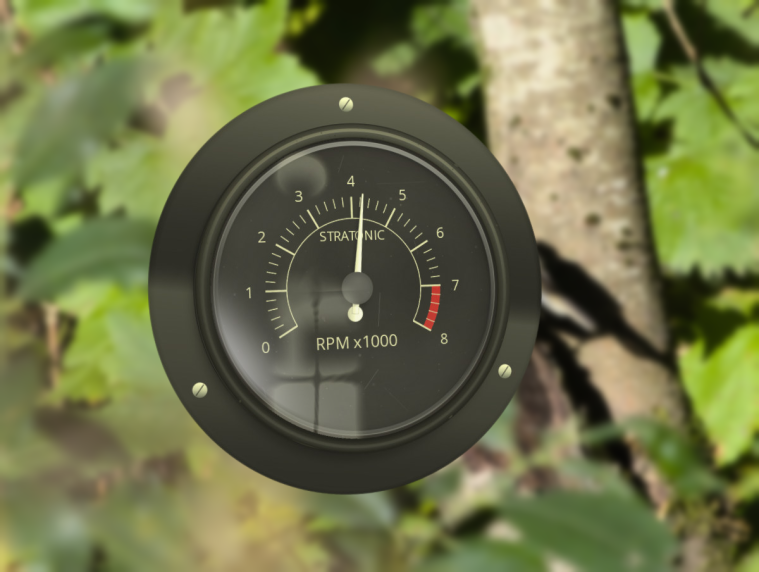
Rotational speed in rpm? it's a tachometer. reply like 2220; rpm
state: 4200; rpm
